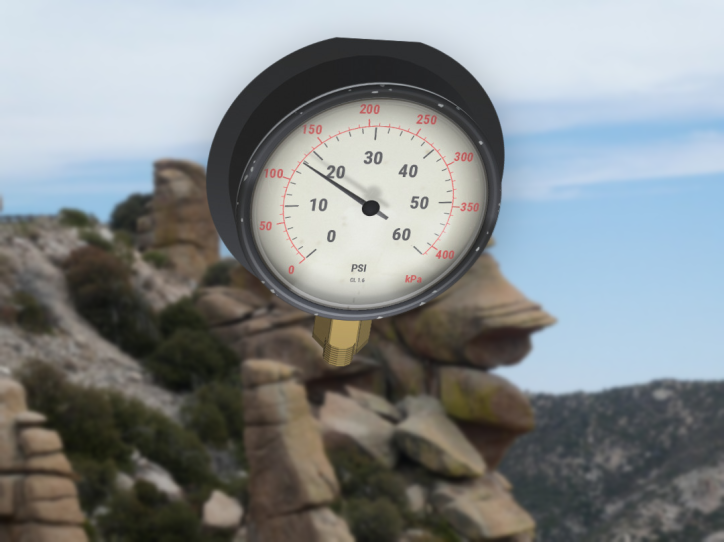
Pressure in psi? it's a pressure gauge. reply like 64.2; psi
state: 18; psi
